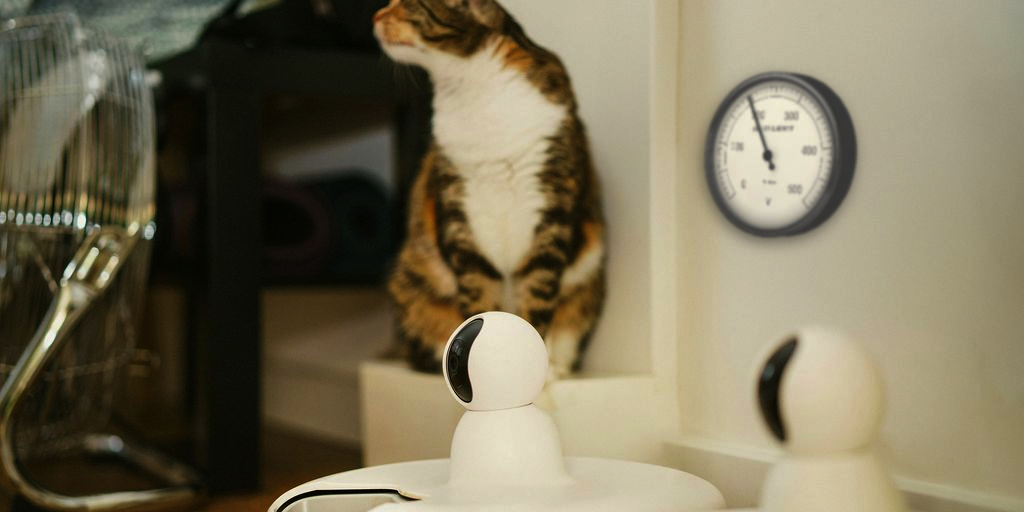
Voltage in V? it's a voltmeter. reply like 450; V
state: 200; V
